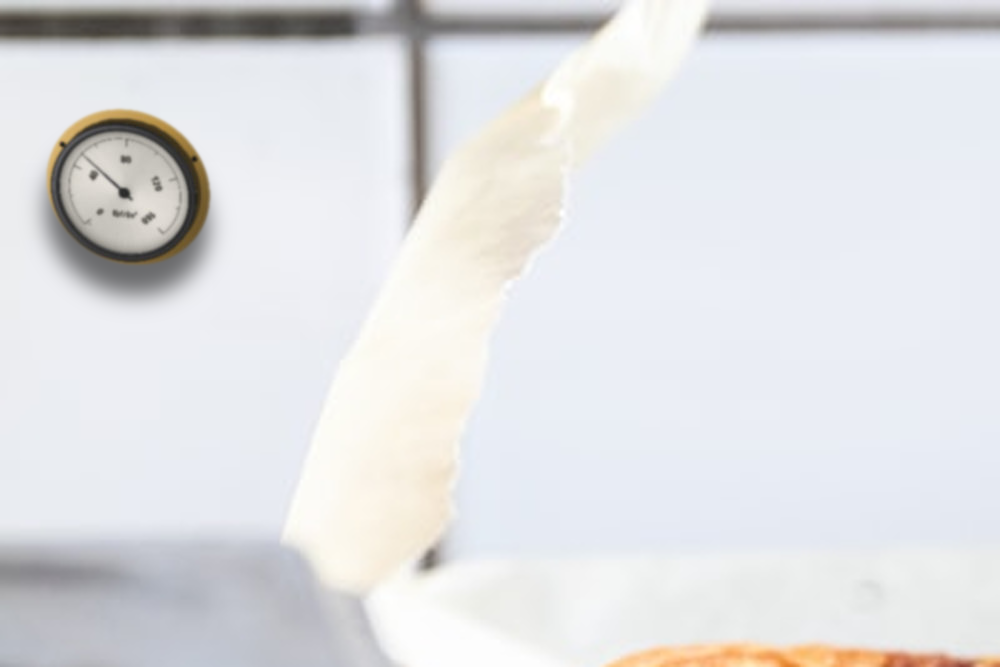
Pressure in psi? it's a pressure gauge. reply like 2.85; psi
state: 50; psi
